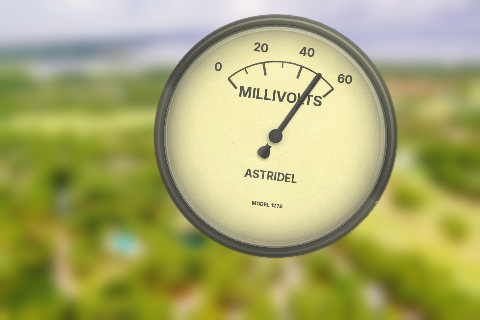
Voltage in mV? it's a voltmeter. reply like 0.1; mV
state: 50; mV
